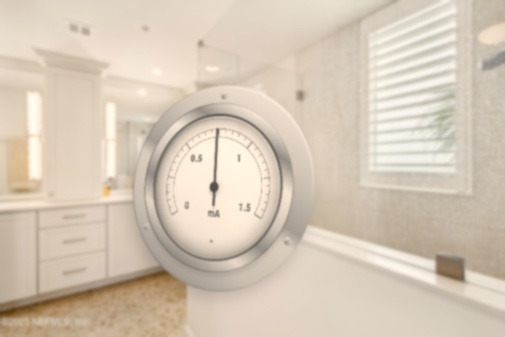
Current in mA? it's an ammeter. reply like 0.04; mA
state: 0.75; mA
